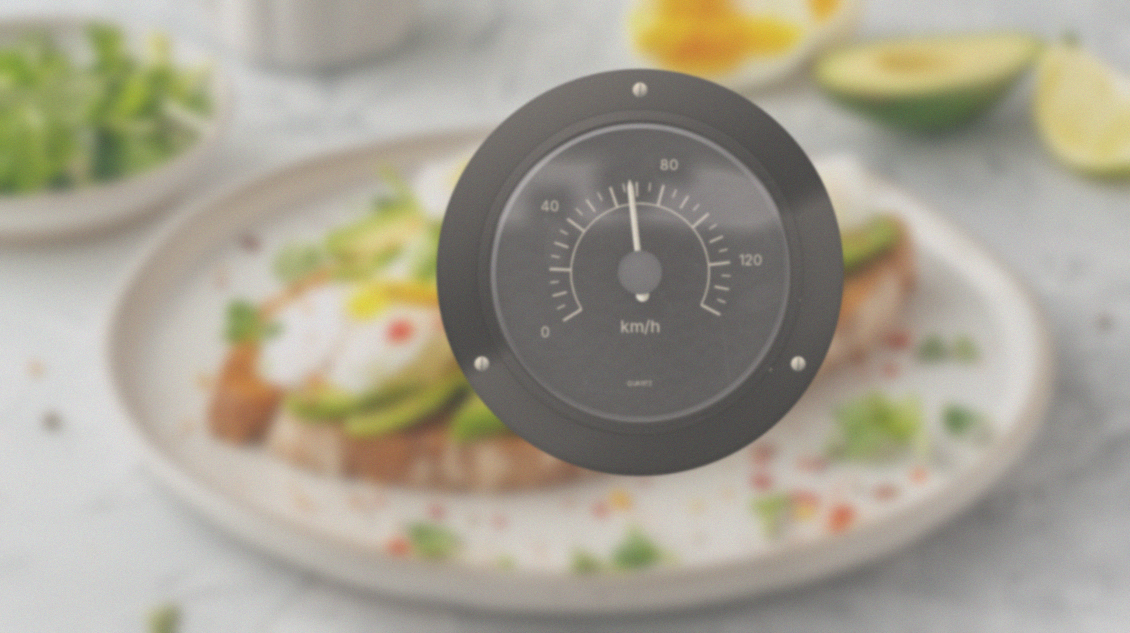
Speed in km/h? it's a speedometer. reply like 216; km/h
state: 67.5; km/h
